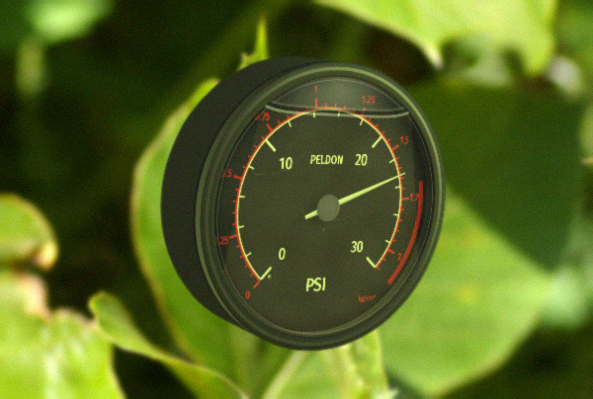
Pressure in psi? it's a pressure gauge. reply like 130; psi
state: 23; psi
